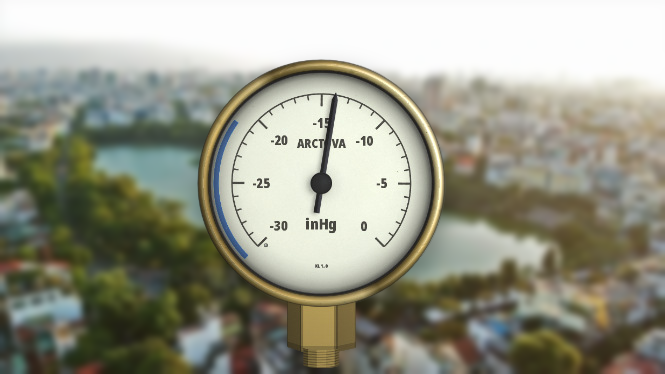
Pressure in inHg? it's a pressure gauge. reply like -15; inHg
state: -14; inHg
